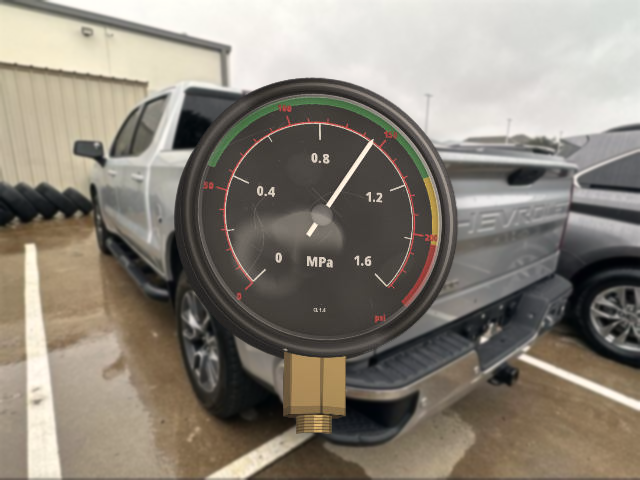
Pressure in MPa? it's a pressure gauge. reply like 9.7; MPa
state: 1; MPa
